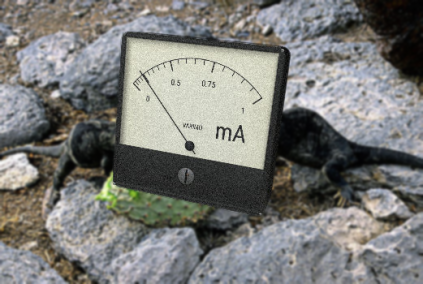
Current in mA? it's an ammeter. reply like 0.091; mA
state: 0.25; mA
